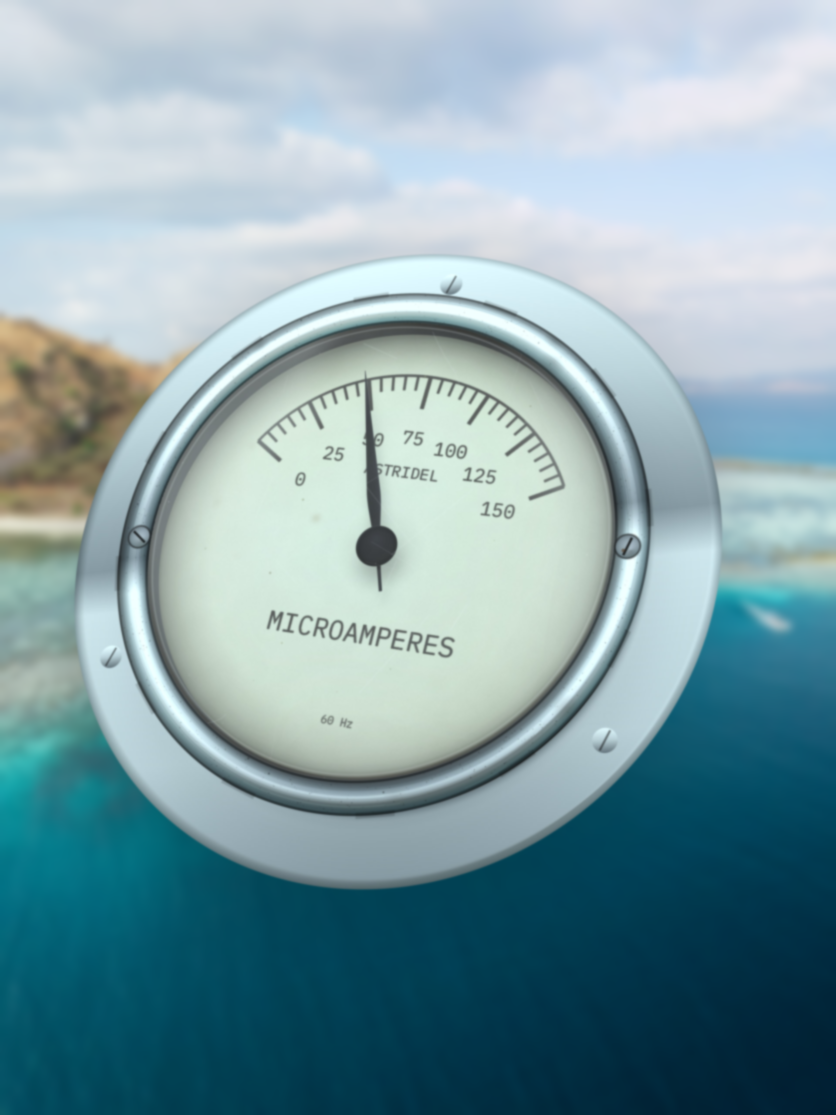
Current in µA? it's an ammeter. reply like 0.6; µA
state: 50; µA
